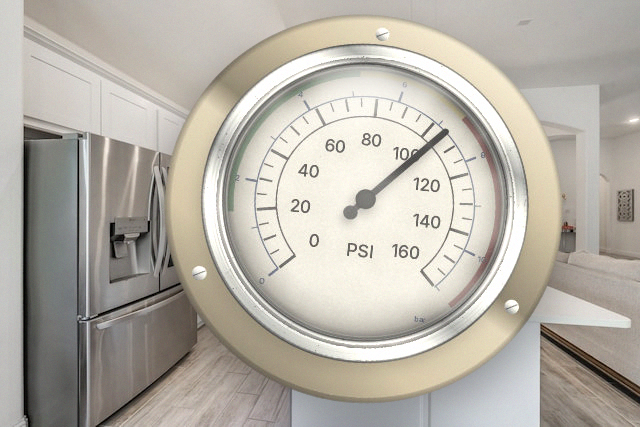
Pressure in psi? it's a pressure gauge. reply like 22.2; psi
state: 105; psi
